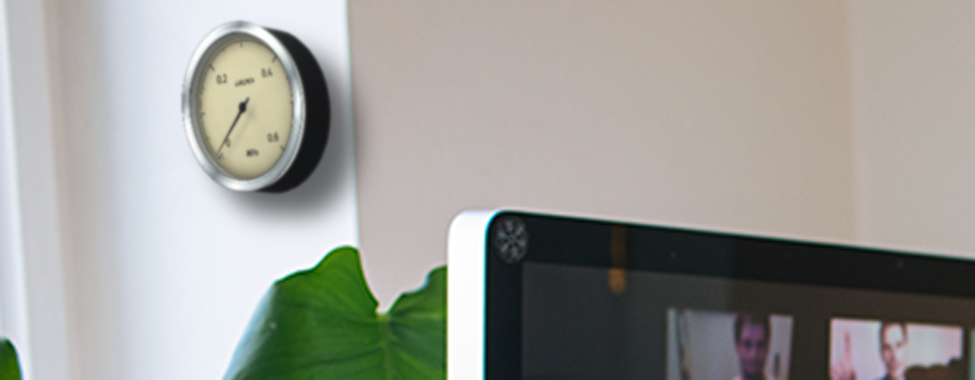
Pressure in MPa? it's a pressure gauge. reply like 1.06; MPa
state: 0; MPa
